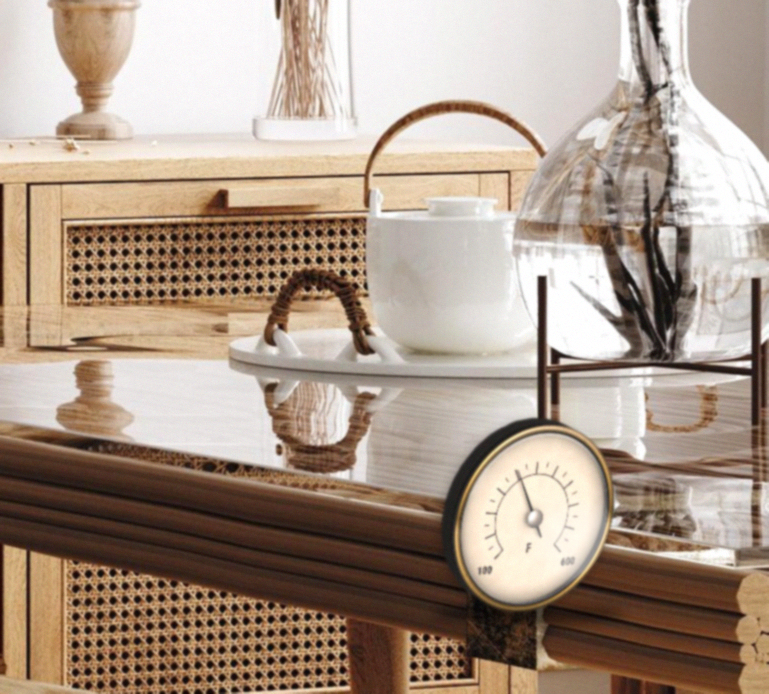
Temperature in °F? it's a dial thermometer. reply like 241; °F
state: 300; °F
